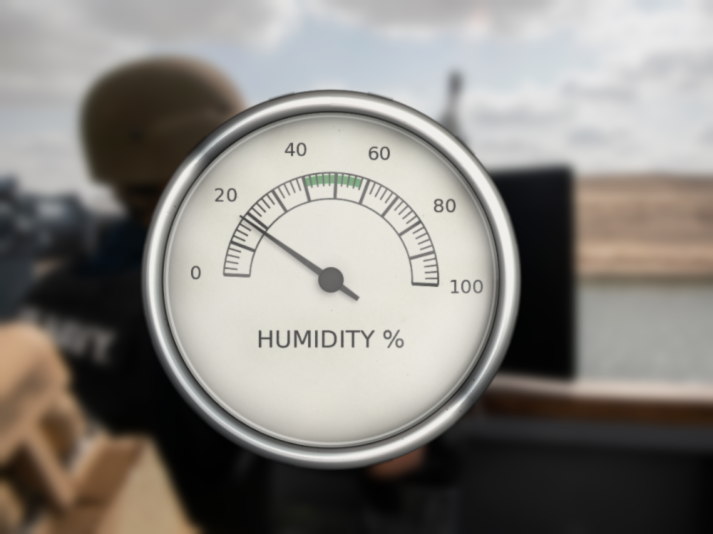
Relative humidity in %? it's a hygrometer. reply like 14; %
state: 18; %
